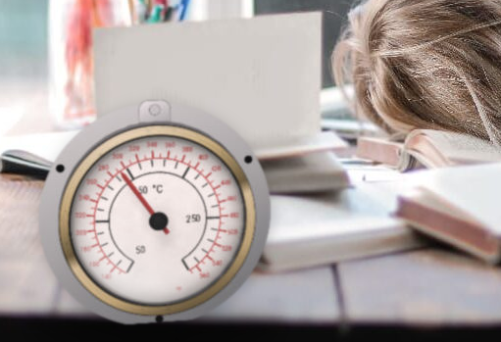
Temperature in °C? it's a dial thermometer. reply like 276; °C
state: 145; °C
